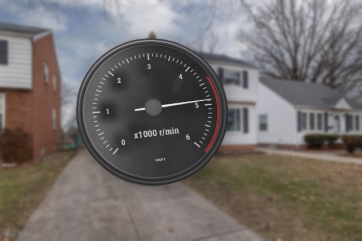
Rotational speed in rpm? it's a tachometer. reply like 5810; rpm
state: 4900; rpm
